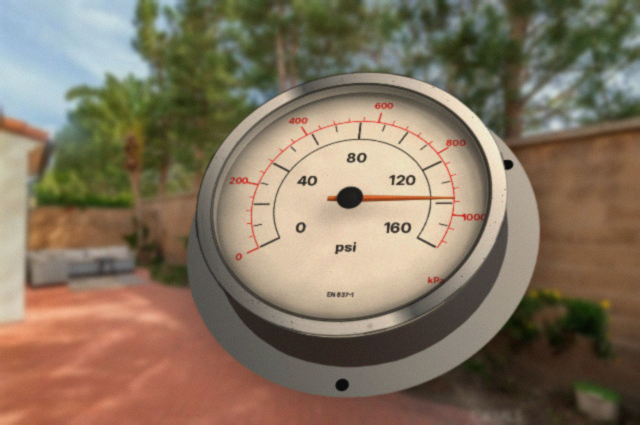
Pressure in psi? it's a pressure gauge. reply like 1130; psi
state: 140; psi
